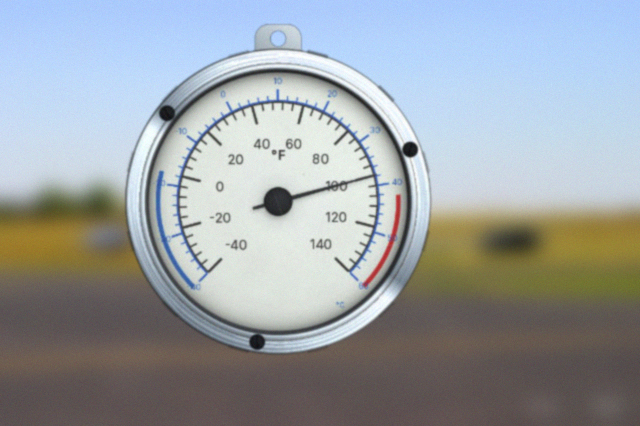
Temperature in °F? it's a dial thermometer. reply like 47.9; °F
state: 100; °F
